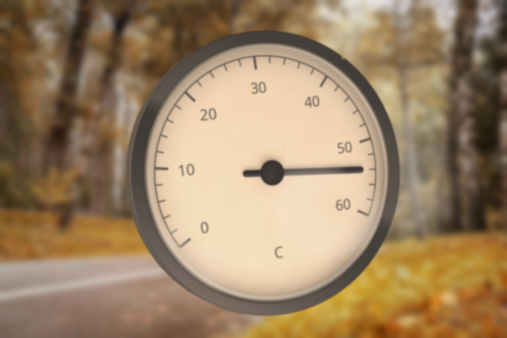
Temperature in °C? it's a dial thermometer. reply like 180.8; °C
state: 54; °C
